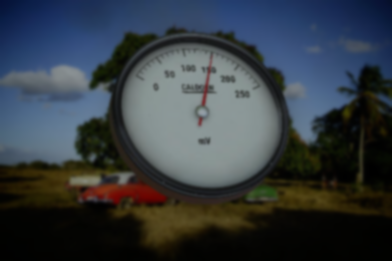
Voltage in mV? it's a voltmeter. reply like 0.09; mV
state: 150; mV
